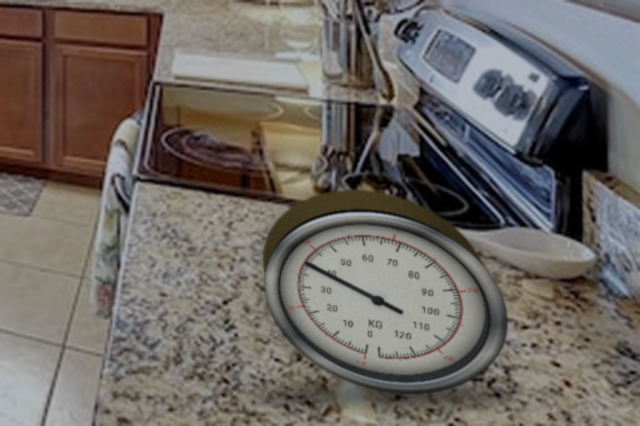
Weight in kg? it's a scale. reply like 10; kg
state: 40; kg
